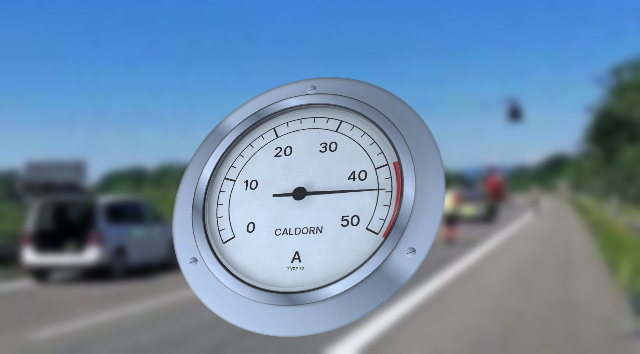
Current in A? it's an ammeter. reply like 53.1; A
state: 44; A
